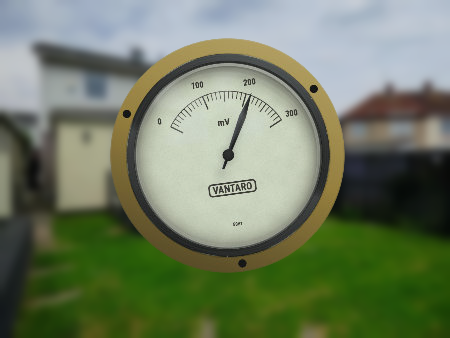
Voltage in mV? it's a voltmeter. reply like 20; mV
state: 210; mV
